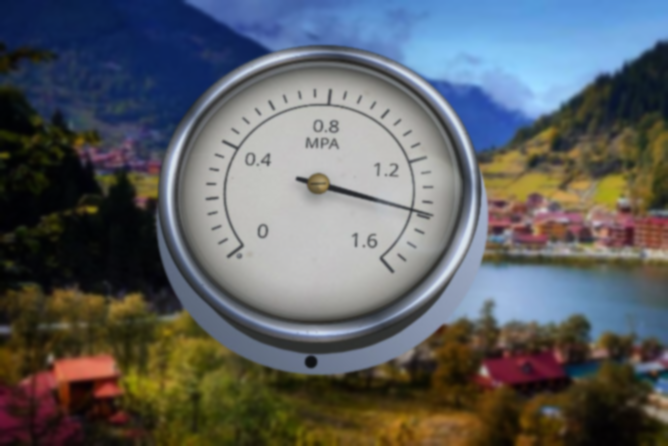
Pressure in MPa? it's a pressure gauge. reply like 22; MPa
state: 1.4; MPa
